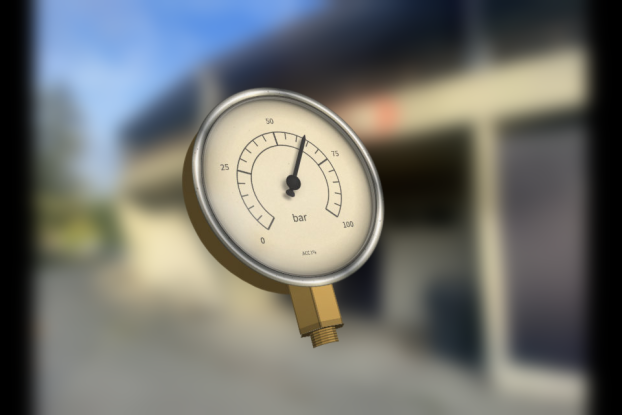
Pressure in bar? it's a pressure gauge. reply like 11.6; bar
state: 62.5; bar
